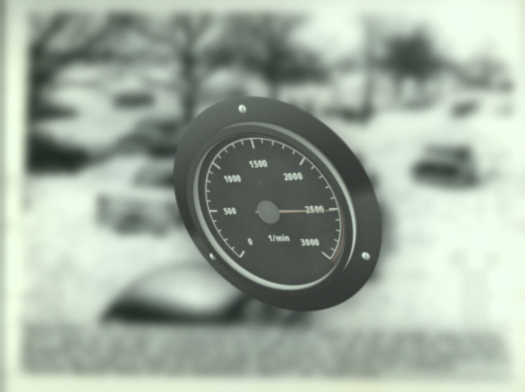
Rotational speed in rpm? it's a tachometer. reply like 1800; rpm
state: 2500; rpm
